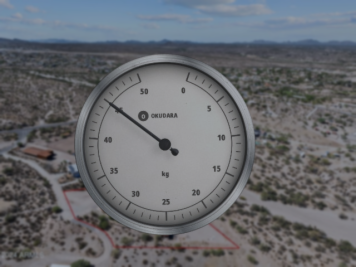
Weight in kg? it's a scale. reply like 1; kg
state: 45; kg
